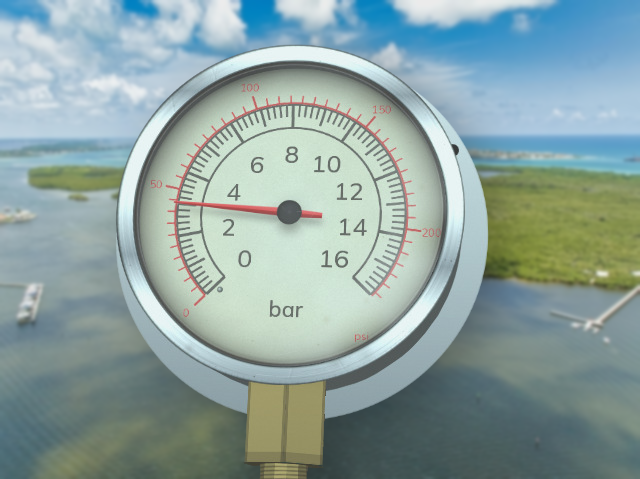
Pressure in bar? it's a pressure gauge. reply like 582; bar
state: 3; bar
